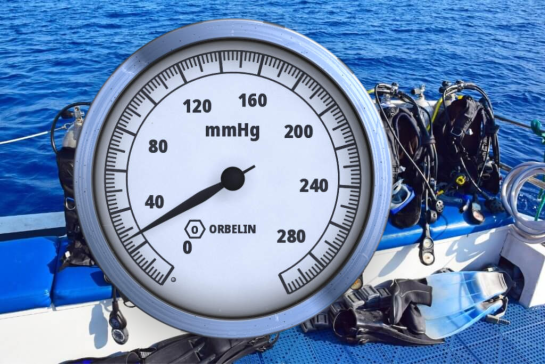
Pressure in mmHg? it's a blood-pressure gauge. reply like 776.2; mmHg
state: 26; mmHg
